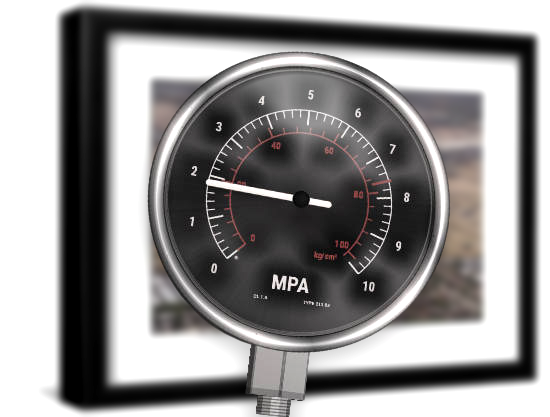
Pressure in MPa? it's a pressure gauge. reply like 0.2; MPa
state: 1.8; MPa
